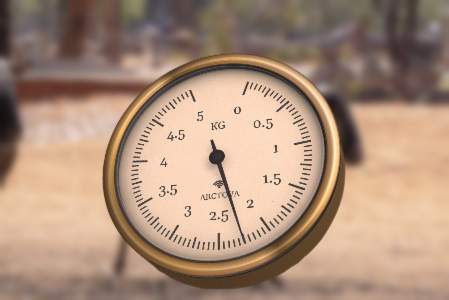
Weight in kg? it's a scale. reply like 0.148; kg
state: 2.25; kg
